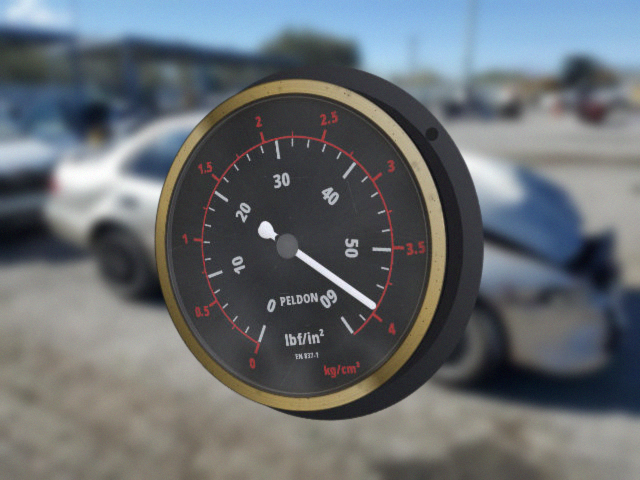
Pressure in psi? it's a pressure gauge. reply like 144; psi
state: 56; psi
